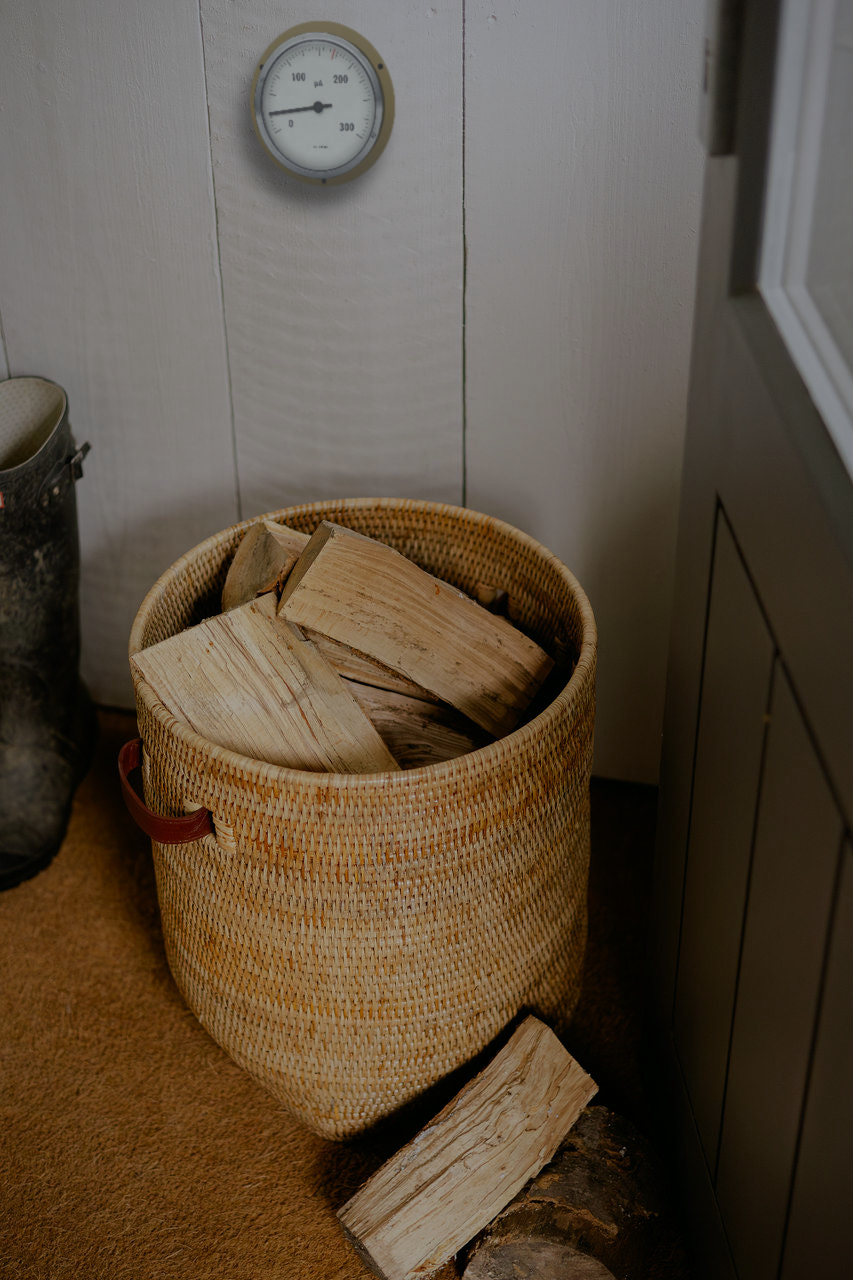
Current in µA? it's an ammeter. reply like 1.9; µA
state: 25; µA
